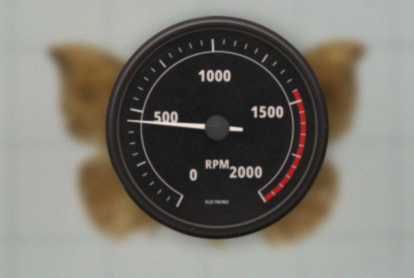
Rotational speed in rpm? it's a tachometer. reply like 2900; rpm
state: 450; rpm
